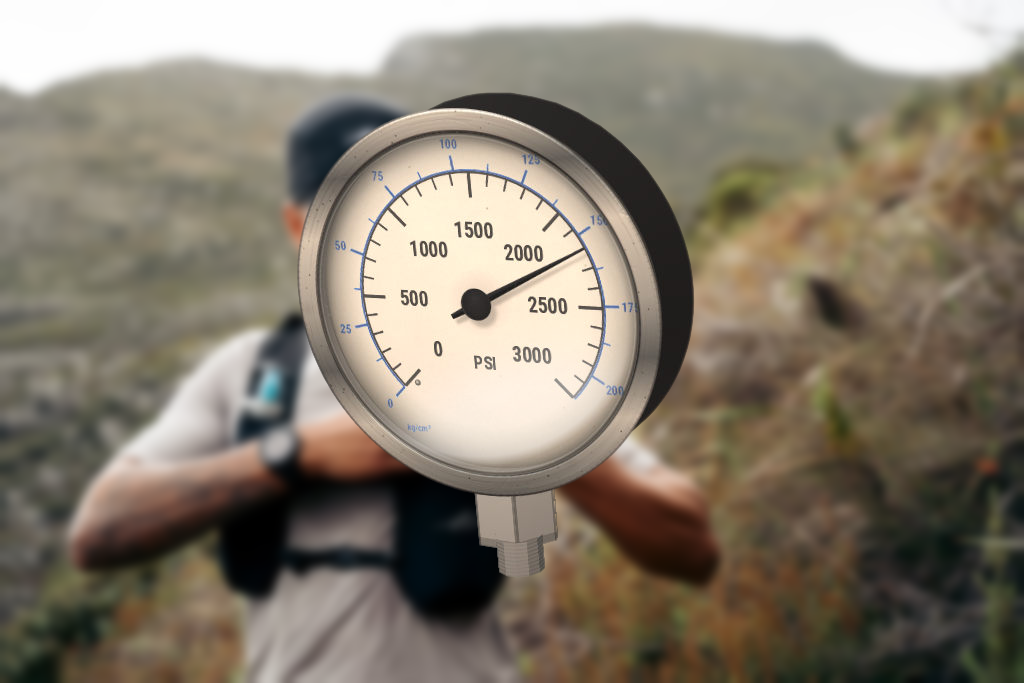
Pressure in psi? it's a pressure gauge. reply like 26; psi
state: 2200; psi
